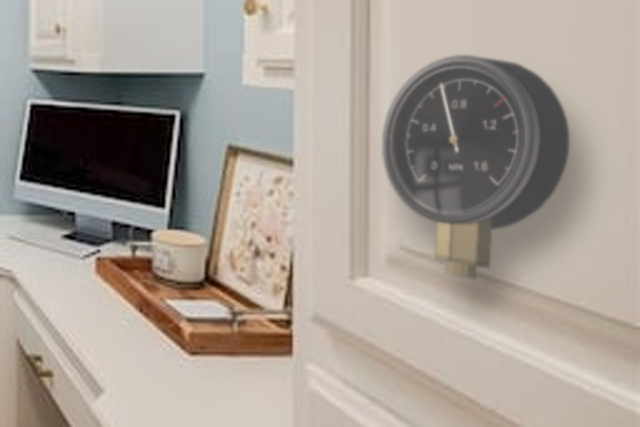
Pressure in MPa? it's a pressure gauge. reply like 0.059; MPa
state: 0.7; MPa
